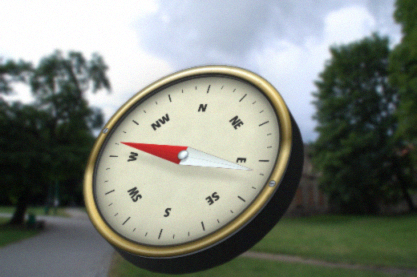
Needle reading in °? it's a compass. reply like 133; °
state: 280; °
